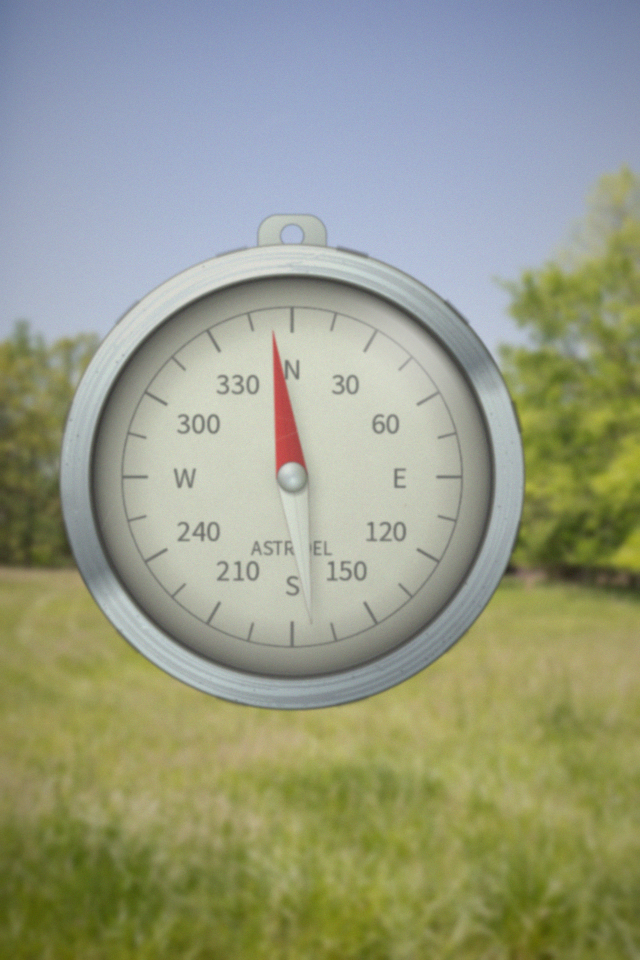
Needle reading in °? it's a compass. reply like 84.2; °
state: 352.5; °
